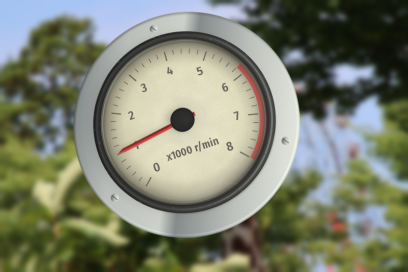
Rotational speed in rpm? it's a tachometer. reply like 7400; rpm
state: 1000; rpm
